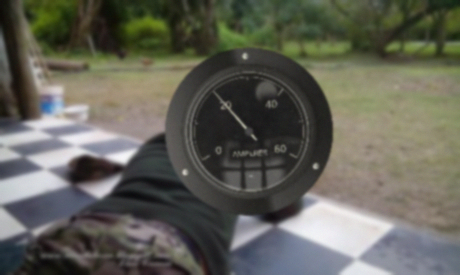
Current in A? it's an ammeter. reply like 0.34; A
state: 20; A
